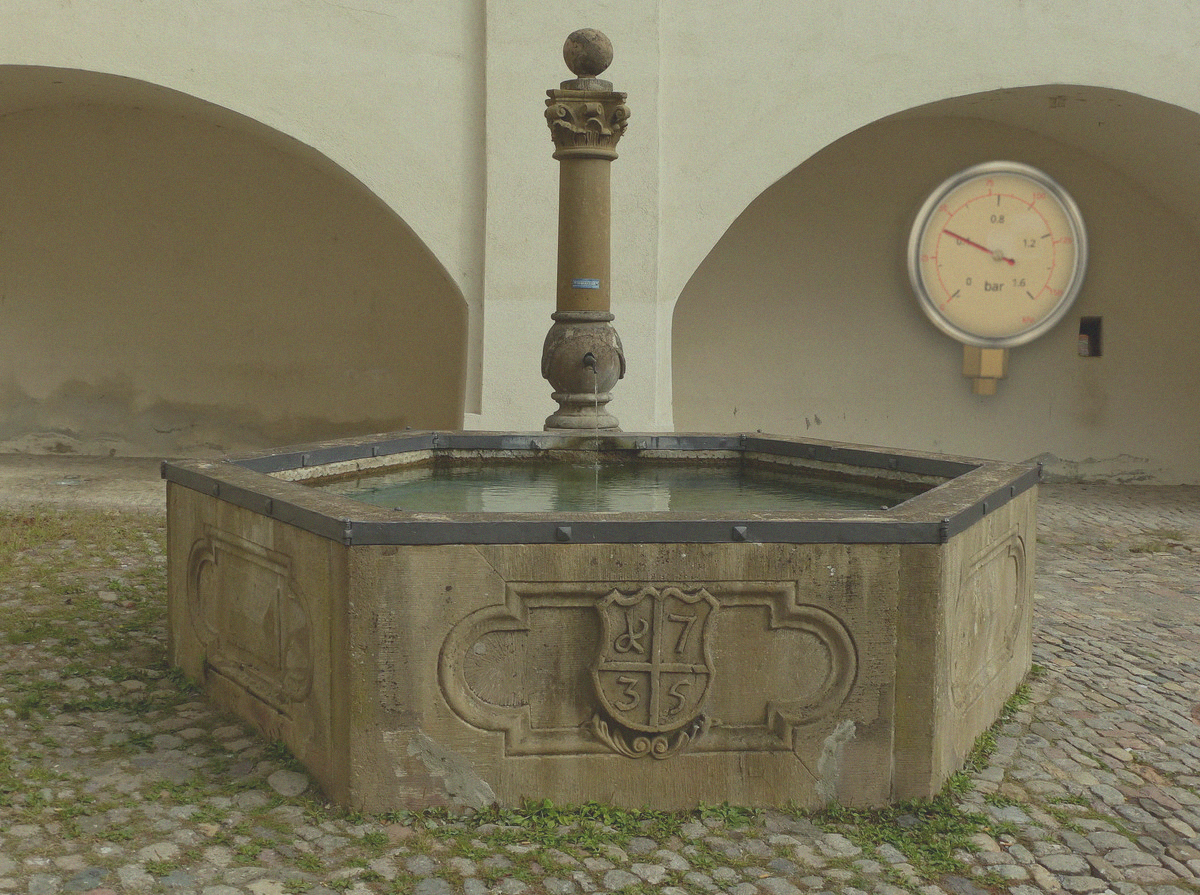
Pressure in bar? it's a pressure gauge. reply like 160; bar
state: 0.4; bar
